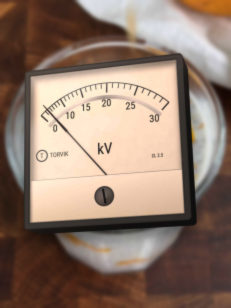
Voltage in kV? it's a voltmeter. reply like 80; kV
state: 5; kV
